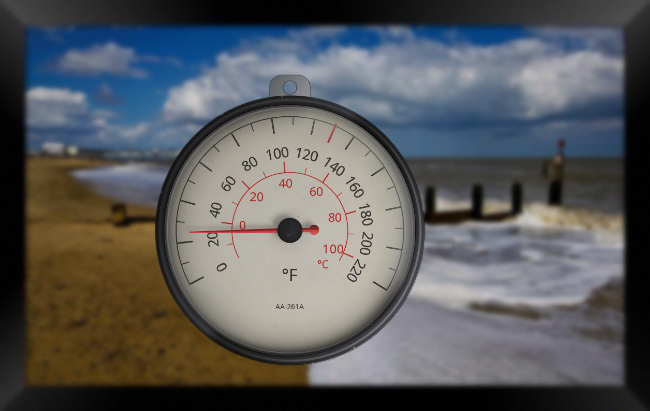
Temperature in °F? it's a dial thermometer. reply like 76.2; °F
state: 25; °F
